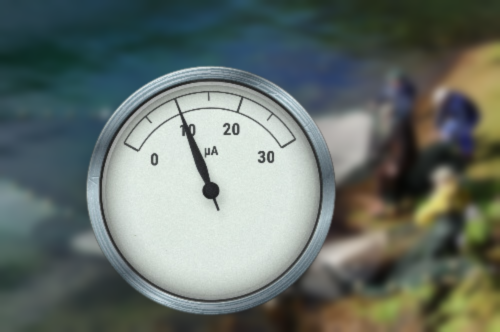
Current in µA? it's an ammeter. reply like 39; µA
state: 10; µA
